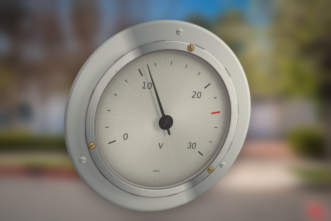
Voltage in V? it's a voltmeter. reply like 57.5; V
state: 11; V
